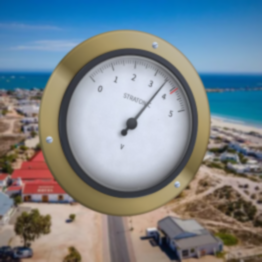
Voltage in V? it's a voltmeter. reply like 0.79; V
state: 3.5; V
